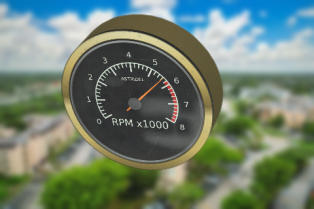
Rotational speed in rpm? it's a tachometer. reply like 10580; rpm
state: 5600; rpm
